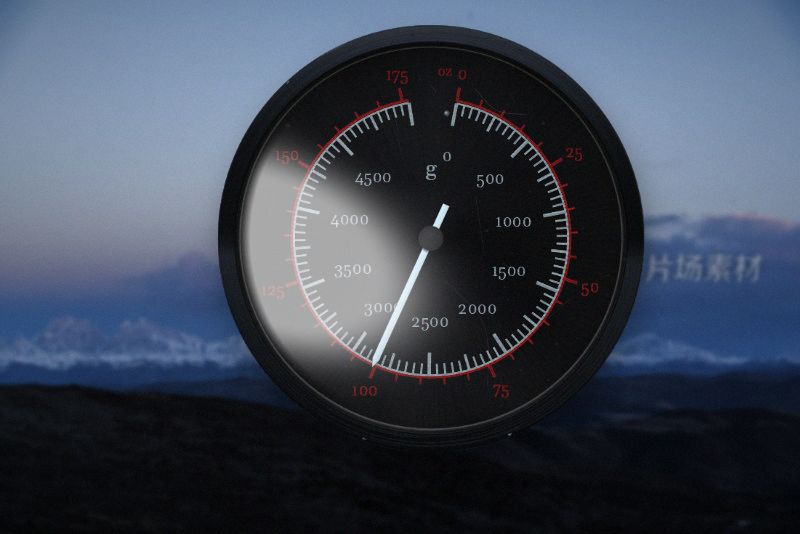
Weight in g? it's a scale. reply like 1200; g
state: 2850; g
